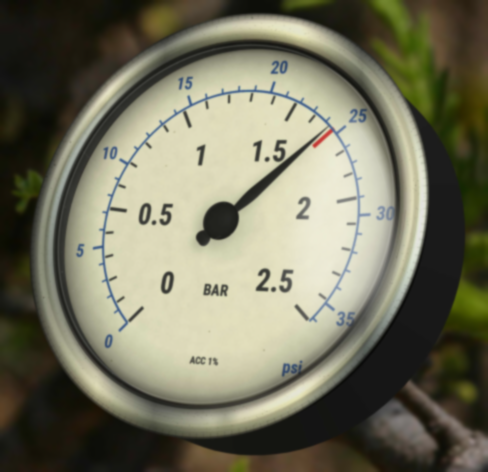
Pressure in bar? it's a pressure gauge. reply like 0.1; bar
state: 1.7; bar
